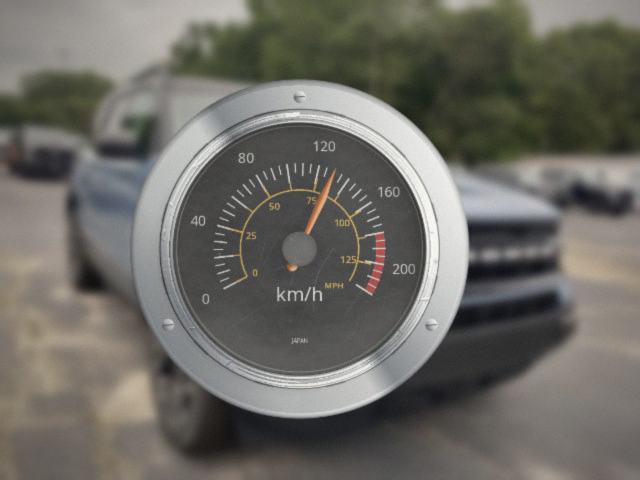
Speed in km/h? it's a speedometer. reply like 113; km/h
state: 130; km/h
